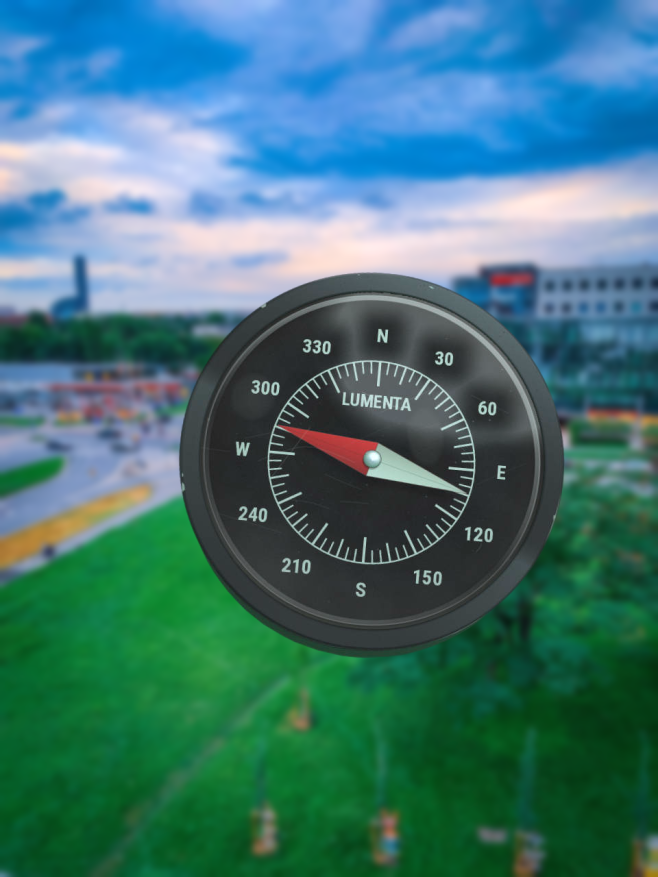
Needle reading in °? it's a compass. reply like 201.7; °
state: 285; °
